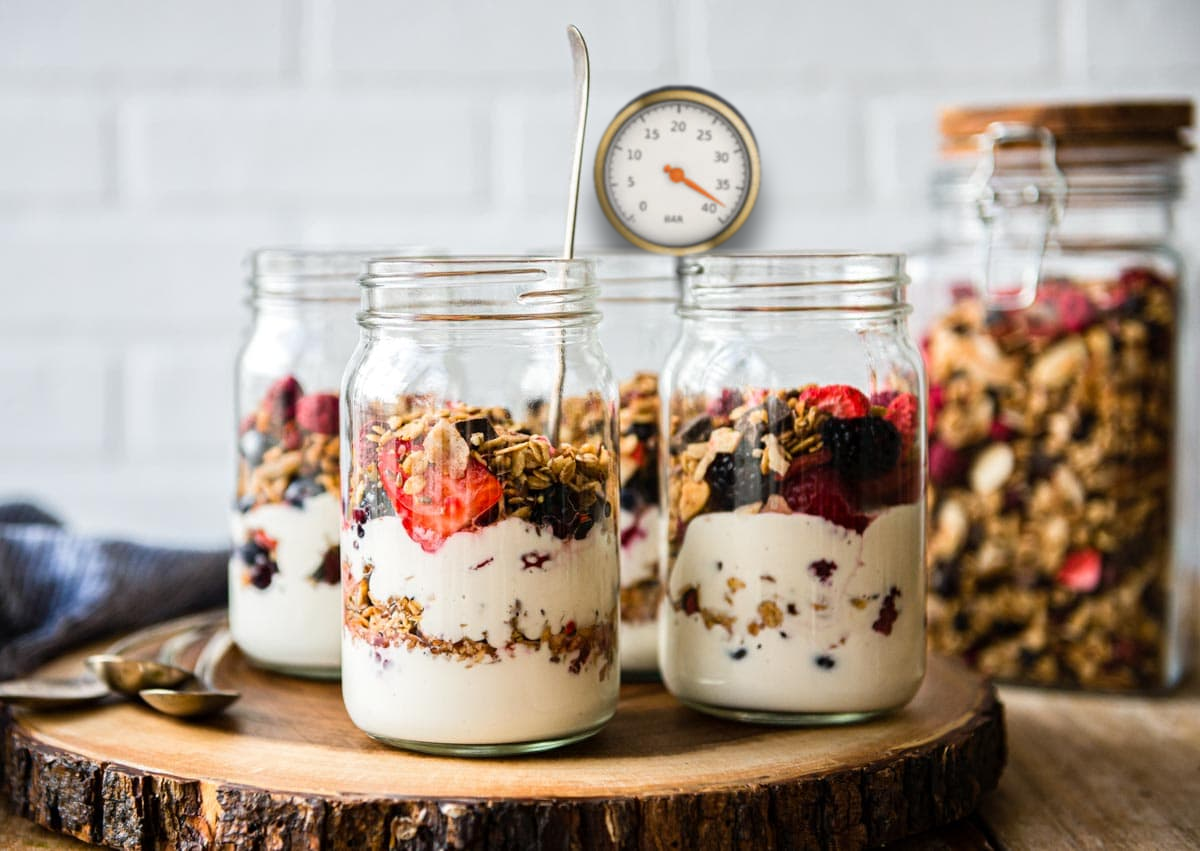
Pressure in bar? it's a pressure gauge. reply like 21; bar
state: 38; bar
